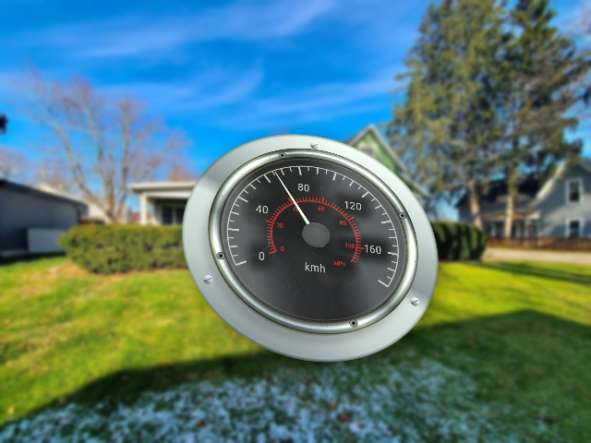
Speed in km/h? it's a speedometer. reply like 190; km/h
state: 65; km/h
